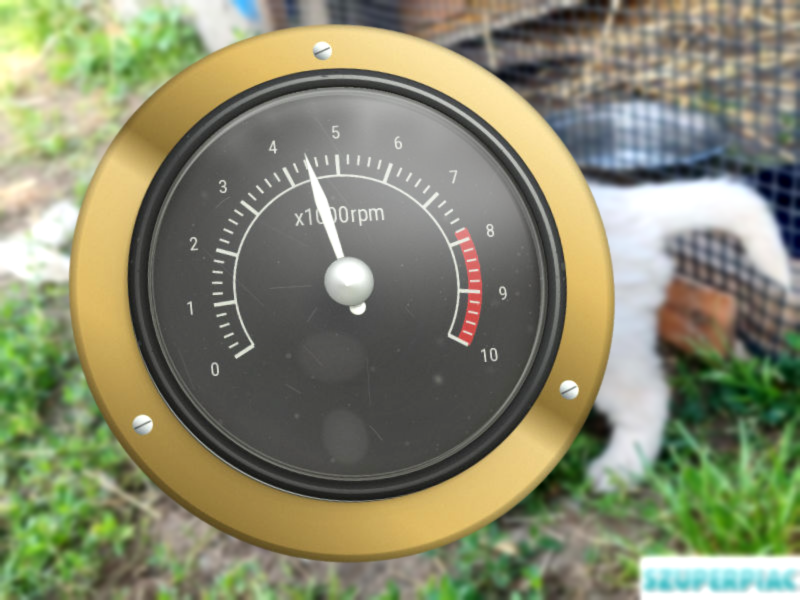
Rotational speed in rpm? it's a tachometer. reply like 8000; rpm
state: 4400; rpm
